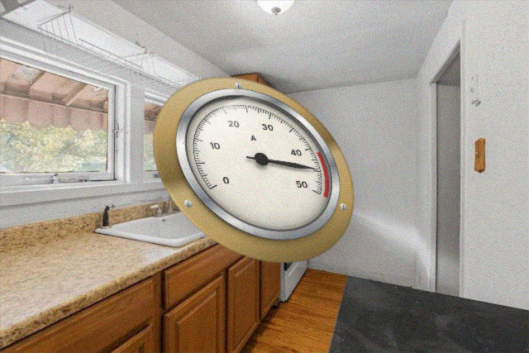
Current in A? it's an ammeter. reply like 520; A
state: 45; A
